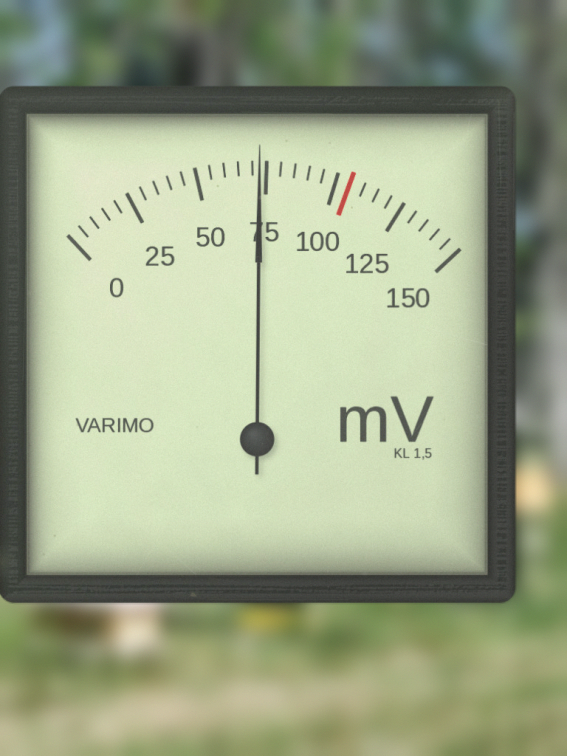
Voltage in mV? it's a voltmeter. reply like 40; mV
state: 72.5; mV
